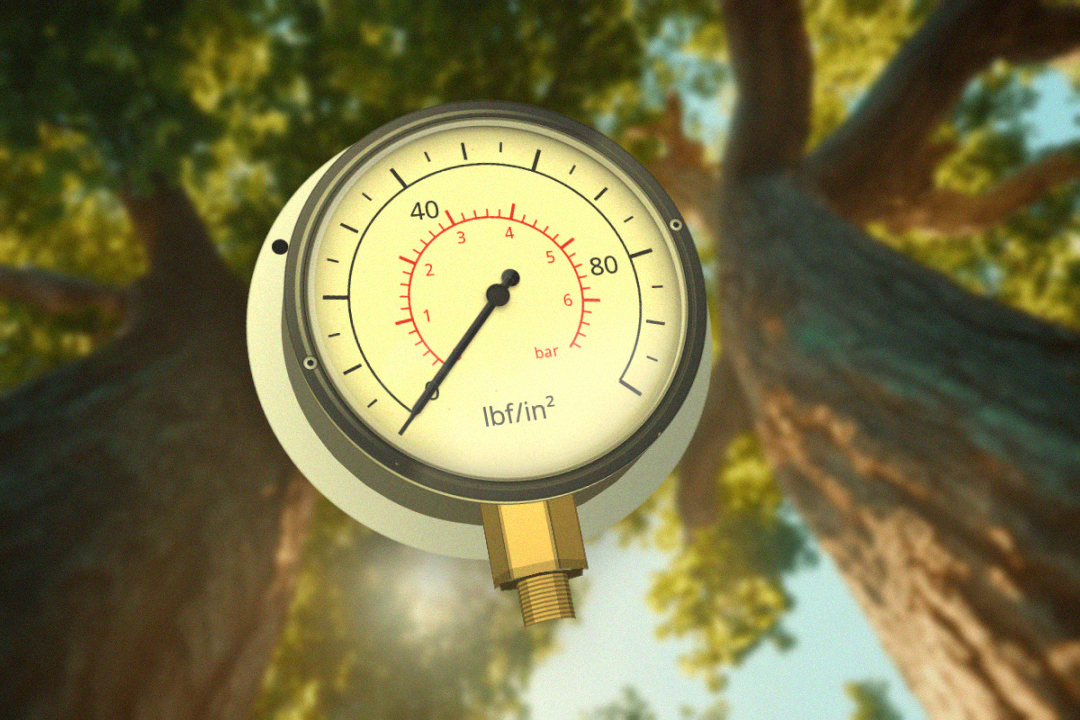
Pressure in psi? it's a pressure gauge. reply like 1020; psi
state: 0; psi
